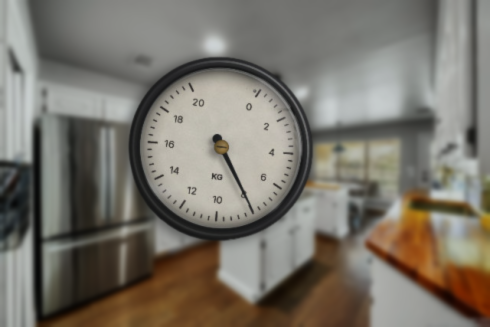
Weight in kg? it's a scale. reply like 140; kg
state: 8; kg
